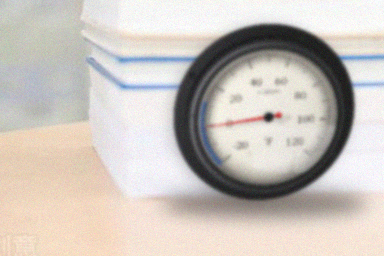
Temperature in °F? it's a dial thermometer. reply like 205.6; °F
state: 0; °F
